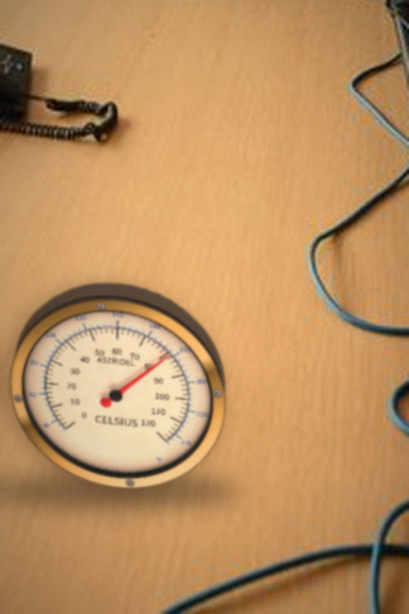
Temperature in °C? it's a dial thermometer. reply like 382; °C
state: 80; °C
